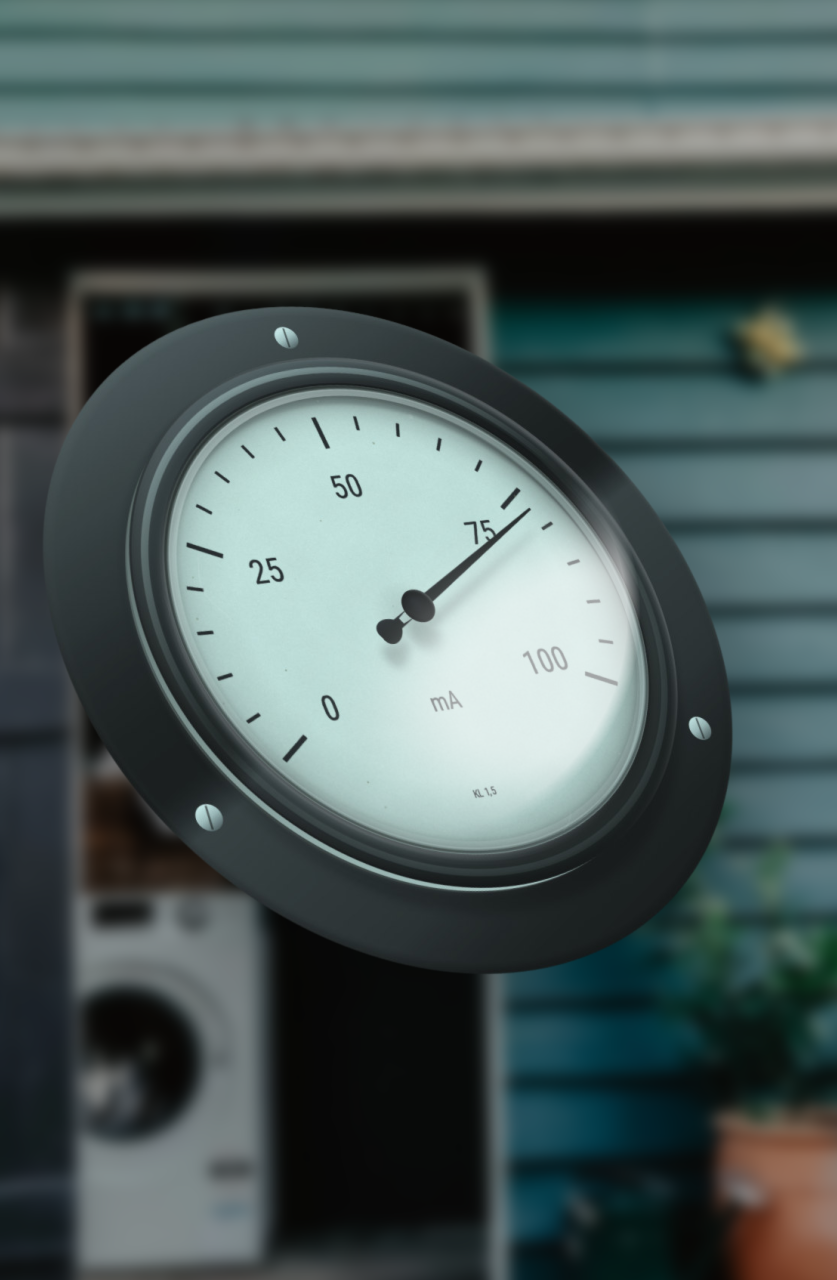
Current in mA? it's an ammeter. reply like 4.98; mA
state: 77.5; mA
